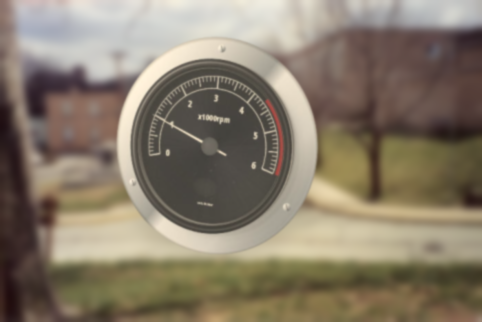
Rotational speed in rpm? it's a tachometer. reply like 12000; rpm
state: 1000; rpm
